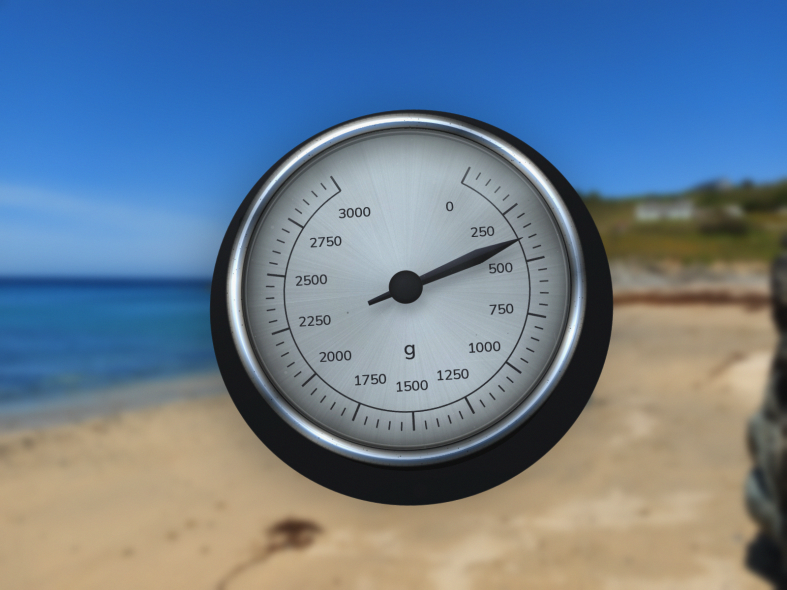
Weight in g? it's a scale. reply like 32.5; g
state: 400; g
